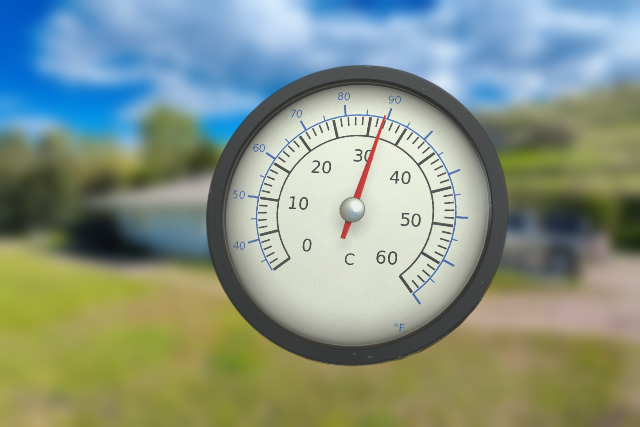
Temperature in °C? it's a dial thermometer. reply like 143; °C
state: 32; °C
